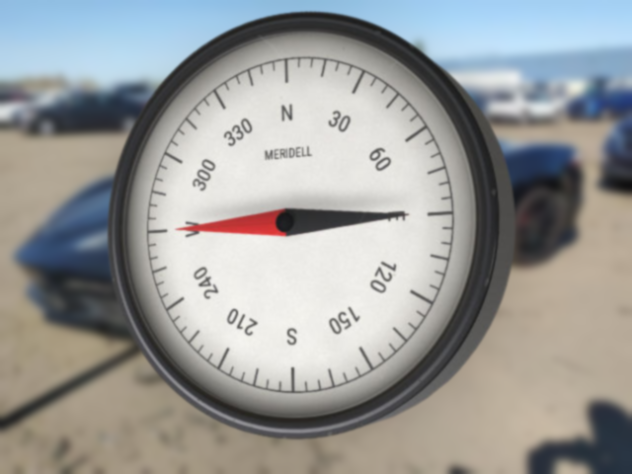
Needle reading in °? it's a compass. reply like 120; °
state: 270; °
